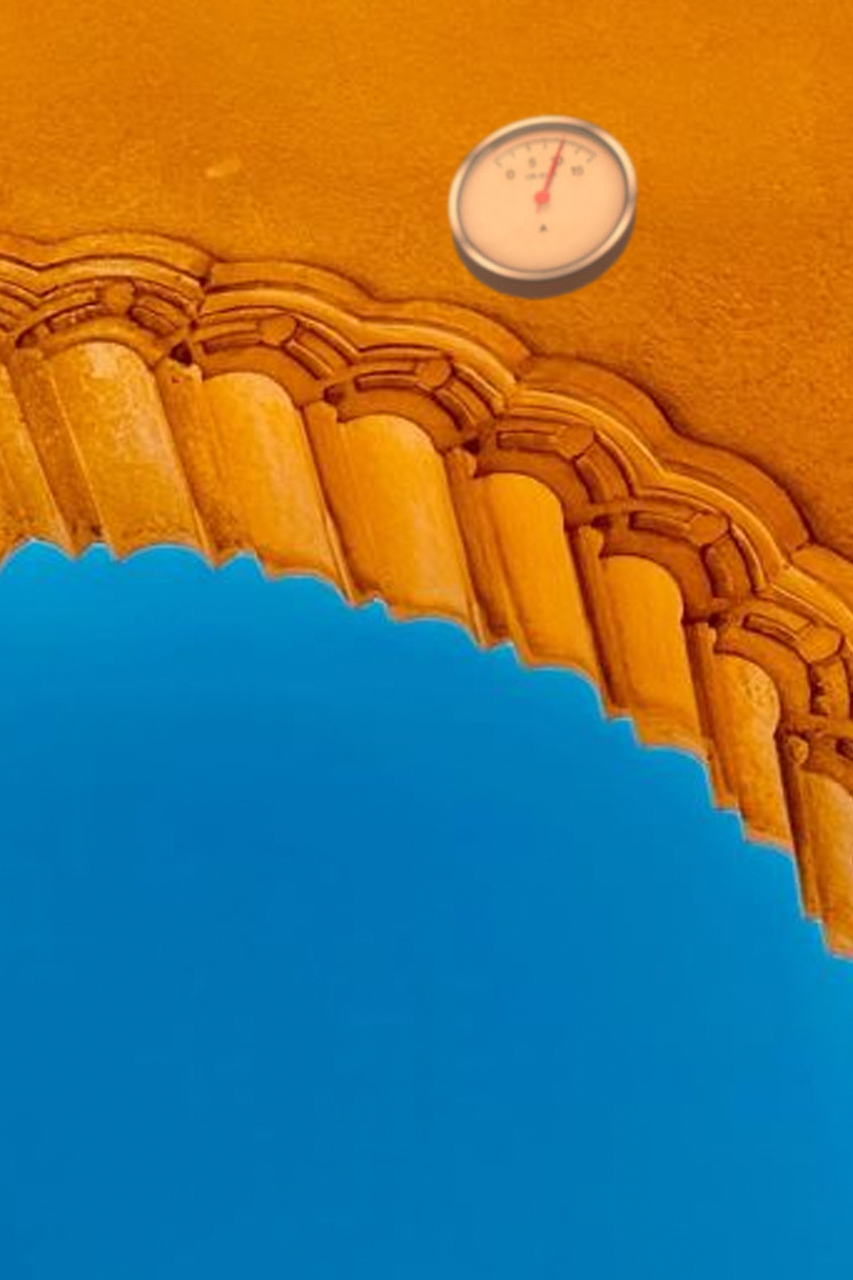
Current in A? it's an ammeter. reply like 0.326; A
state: 10; A
